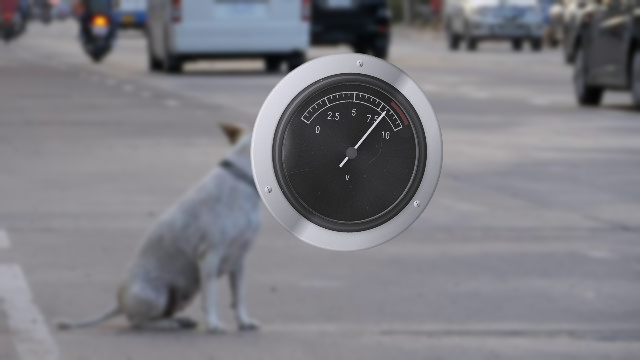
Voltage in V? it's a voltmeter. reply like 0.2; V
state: 8; V
